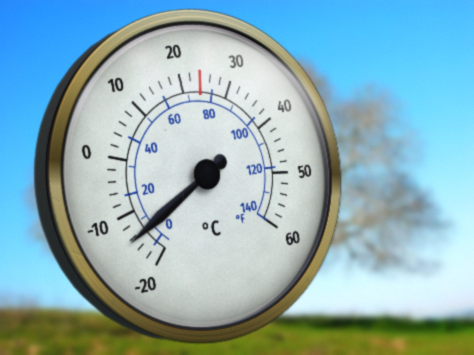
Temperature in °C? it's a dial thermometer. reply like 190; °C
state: -14; °C
